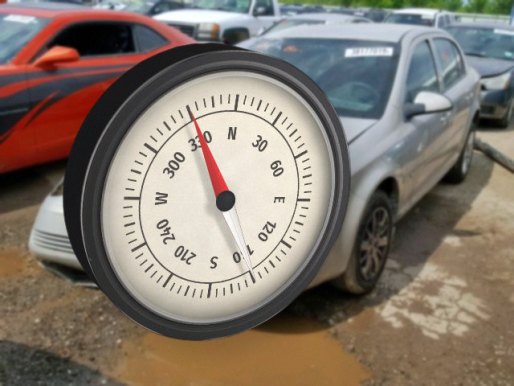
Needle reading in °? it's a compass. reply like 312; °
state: 330; °
